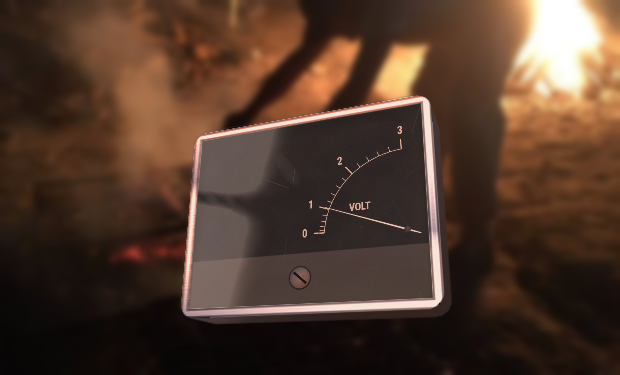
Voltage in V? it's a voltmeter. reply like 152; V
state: 1; V
